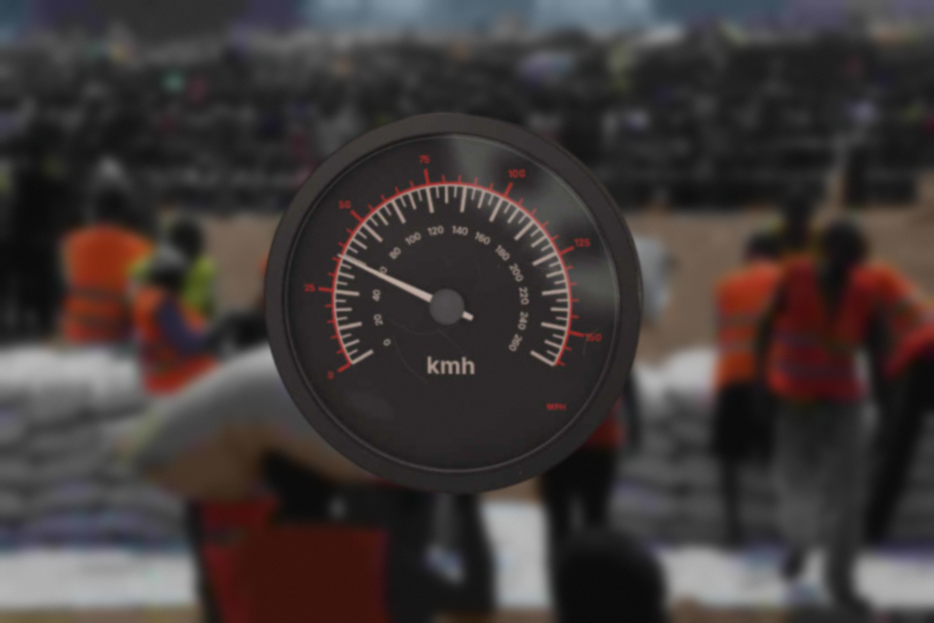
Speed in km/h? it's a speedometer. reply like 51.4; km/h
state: 60; km/h
